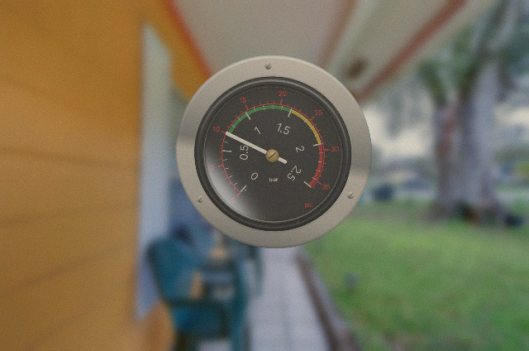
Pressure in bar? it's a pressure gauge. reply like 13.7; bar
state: 0.7; bar
